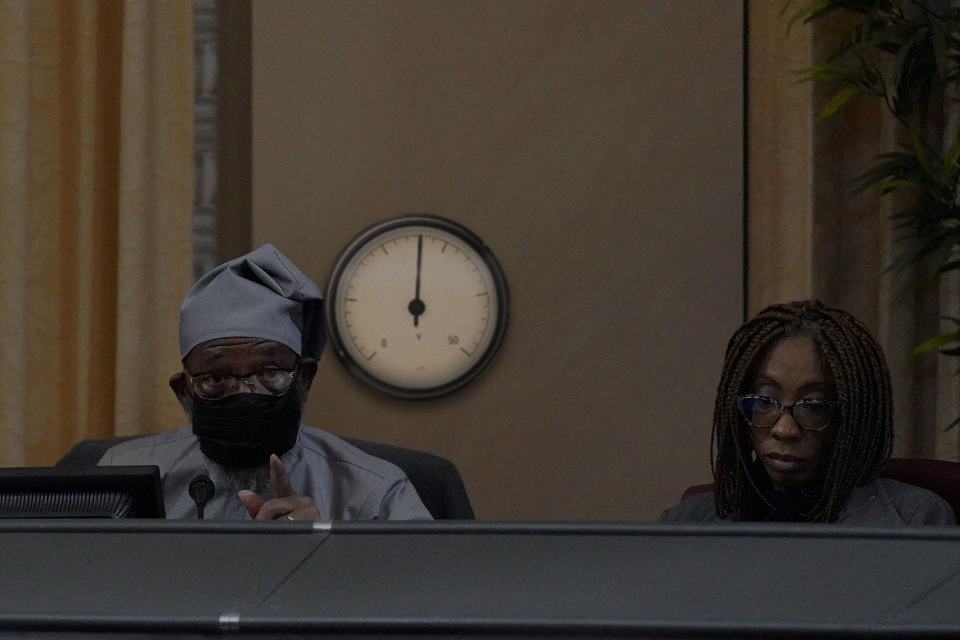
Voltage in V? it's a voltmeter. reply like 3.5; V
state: 26; V
